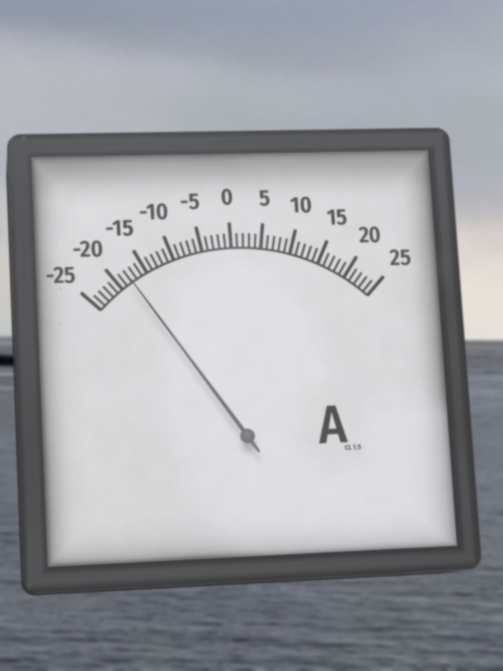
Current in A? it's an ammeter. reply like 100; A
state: -18; A
